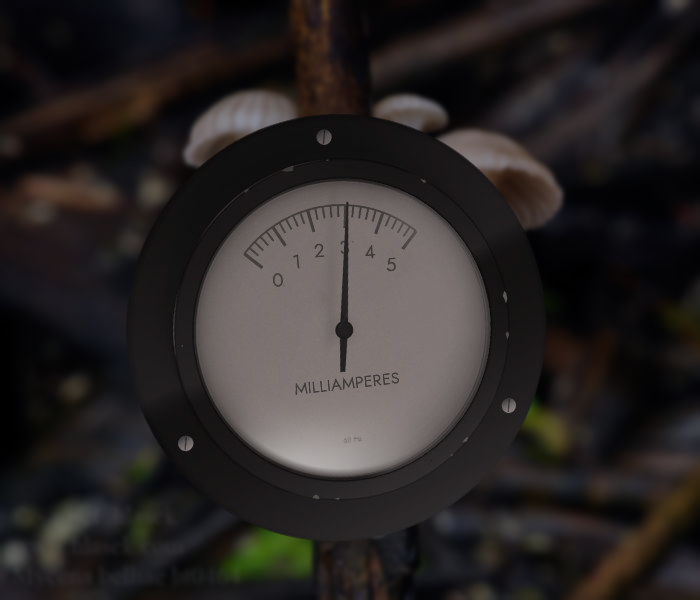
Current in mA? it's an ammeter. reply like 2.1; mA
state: 3; mA
